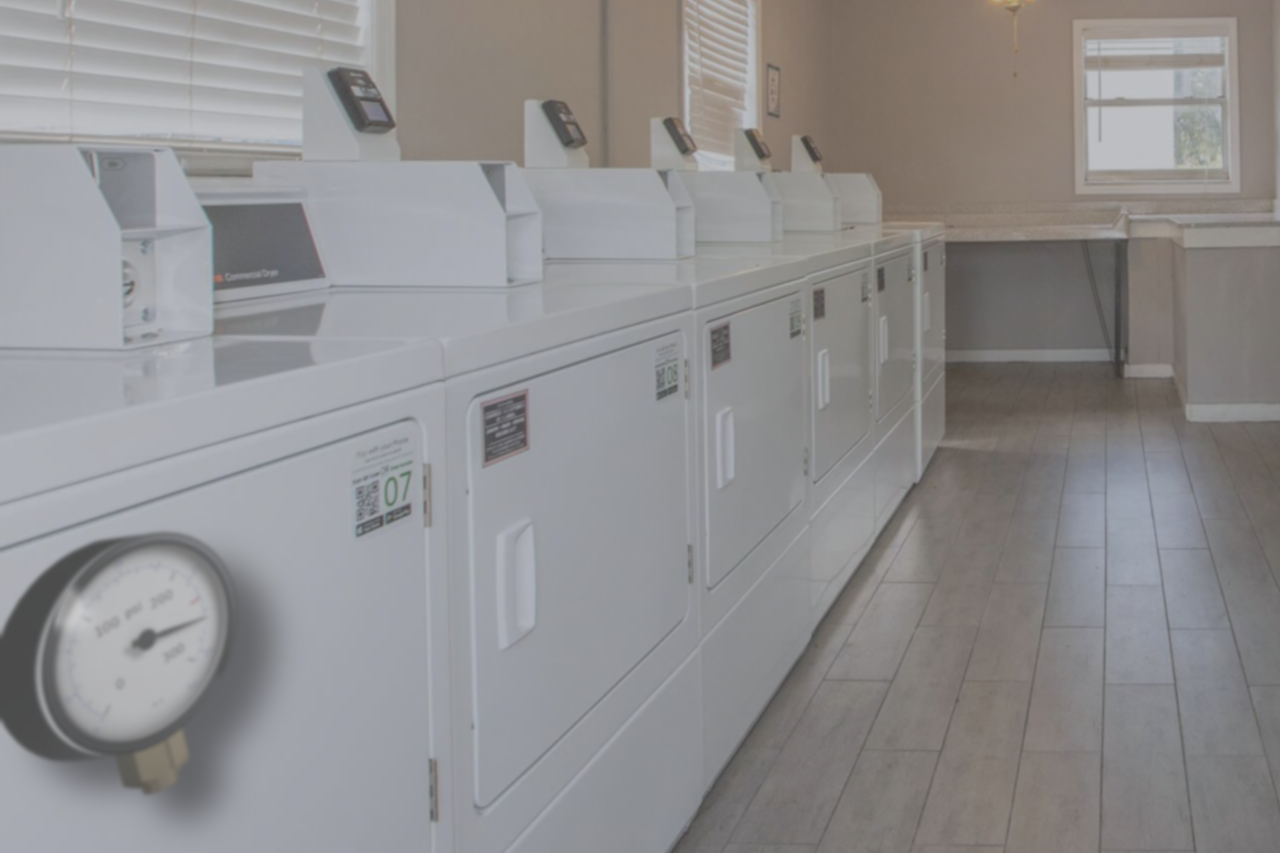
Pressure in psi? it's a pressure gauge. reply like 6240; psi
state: 260; psi
